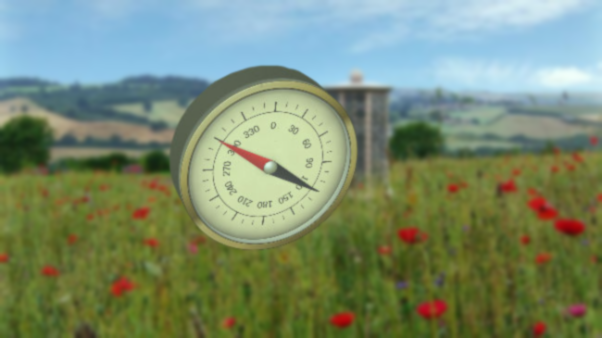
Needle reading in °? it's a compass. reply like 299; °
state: 300; °
